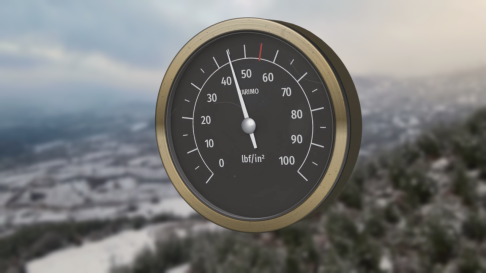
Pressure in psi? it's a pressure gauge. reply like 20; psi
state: 45; psi
